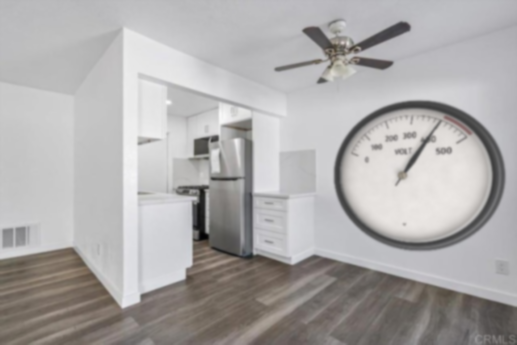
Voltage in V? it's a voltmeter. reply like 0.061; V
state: 400; V
